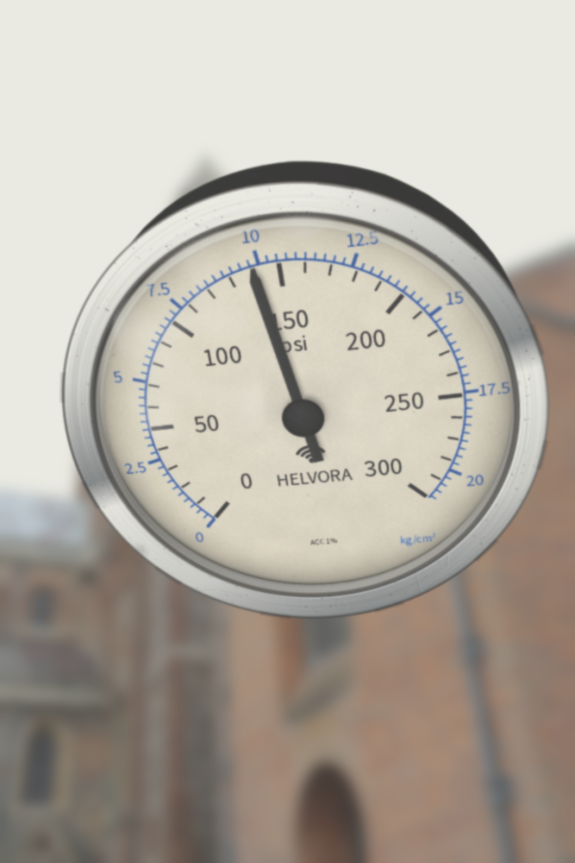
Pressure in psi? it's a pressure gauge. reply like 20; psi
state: 140; psi
